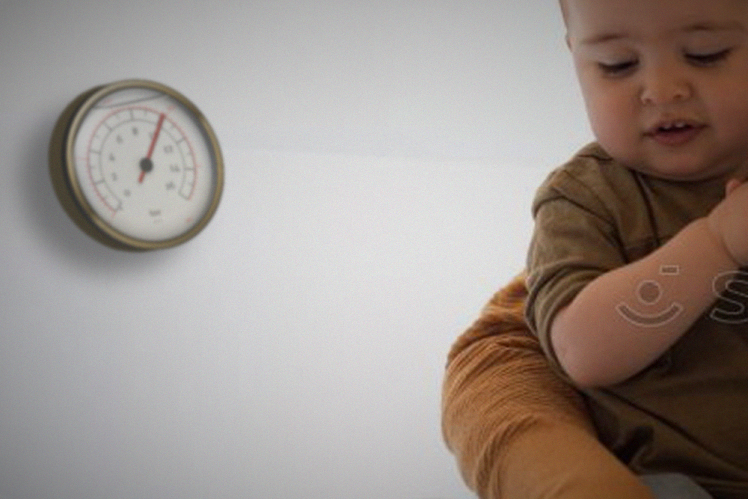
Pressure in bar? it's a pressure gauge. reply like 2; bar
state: 10; bar
